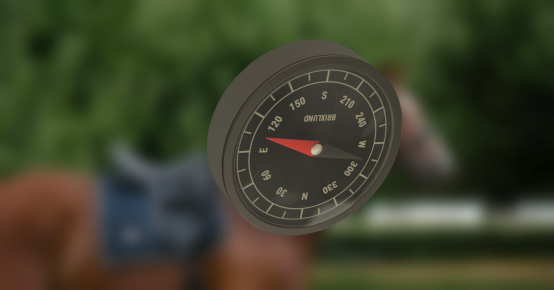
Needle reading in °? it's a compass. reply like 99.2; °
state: 105; °
